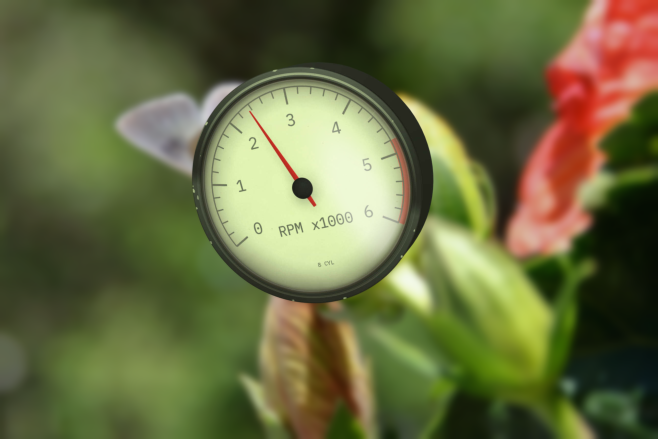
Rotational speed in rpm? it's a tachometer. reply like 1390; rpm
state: 2400; rpm
